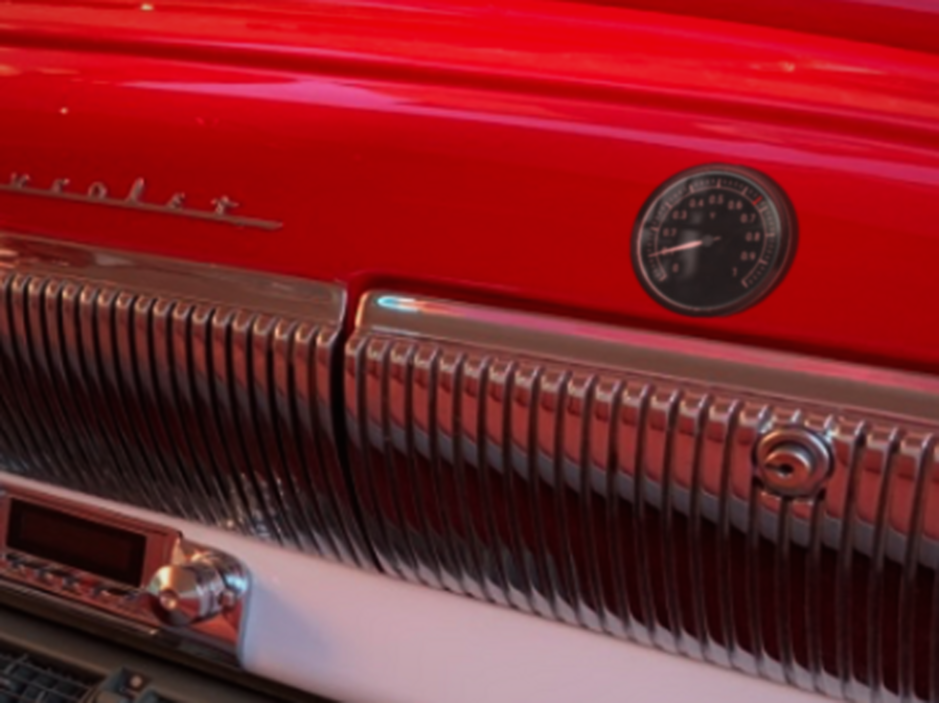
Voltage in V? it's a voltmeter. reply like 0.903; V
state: 0.1; V
